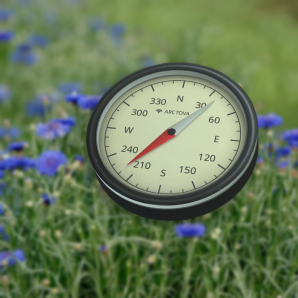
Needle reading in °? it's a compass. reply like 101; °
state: 220; °
